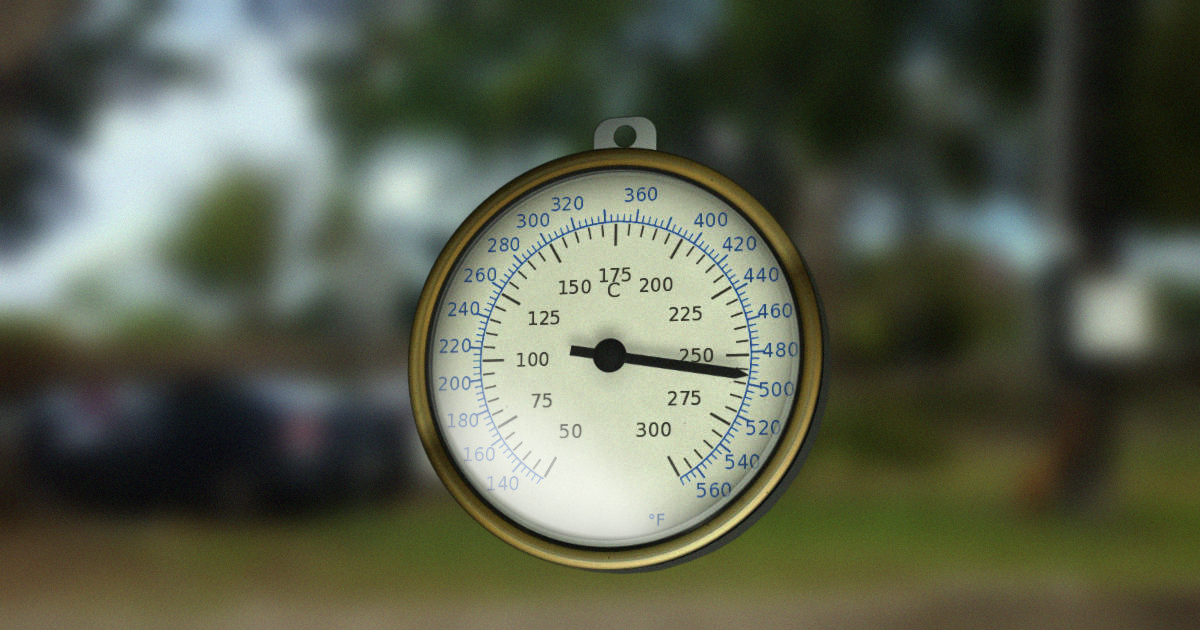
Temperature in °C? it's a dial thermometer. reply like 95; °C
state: 257.5; °C
